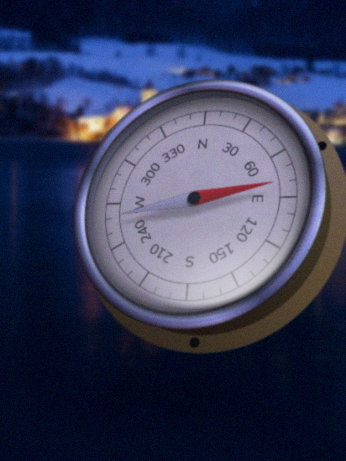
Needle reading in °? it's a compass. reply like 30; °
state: 80; °
